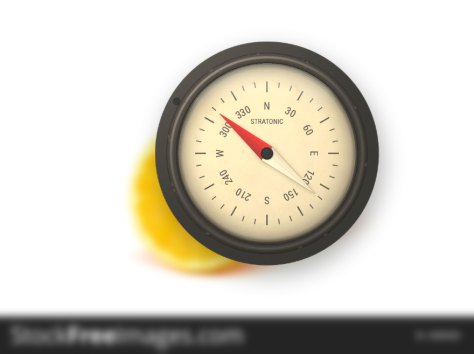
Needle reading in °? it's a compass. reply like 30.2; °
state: 310; °
